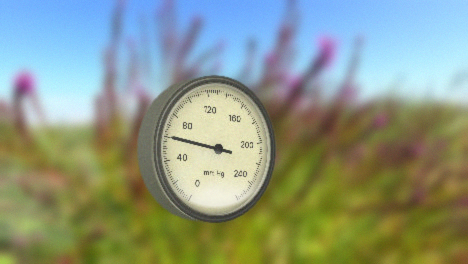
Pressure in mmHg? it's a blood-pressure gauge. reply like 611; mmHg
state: 60; mmHg
